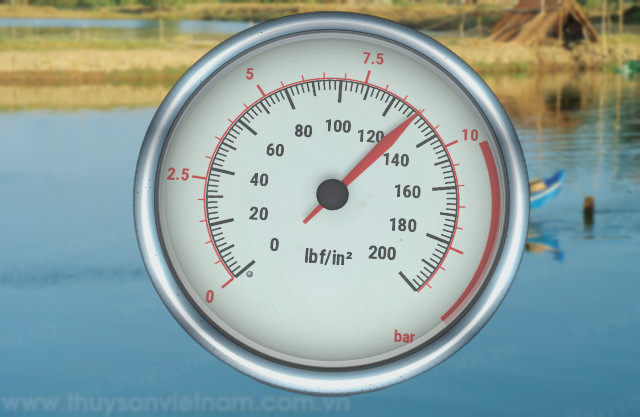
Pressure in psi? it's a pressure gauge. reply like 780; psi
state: 130; psi
